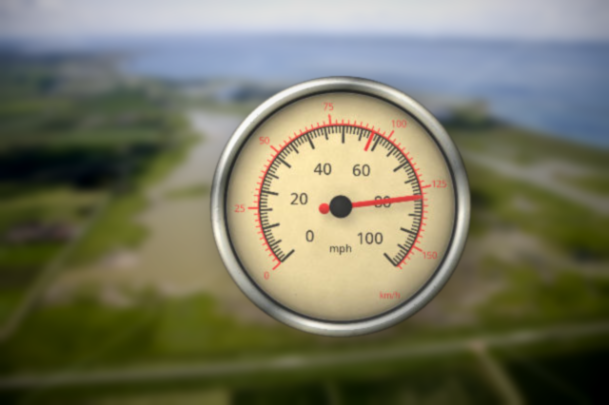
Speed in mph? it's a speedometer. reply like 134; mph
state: 80; mph
